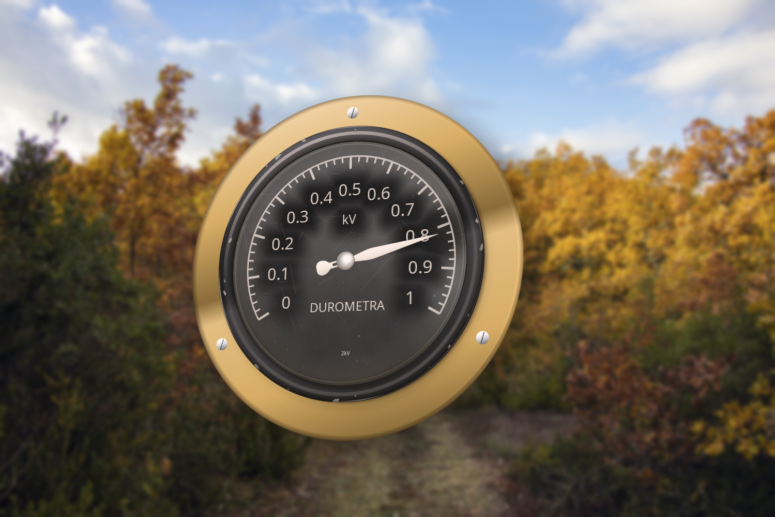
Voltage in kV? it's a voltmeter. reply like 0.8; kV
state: 0.82; kV
